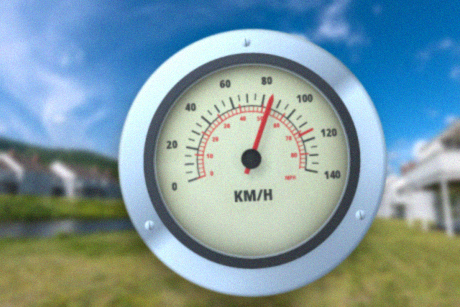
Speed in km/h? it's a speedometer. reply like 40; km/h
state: 85; km/h
